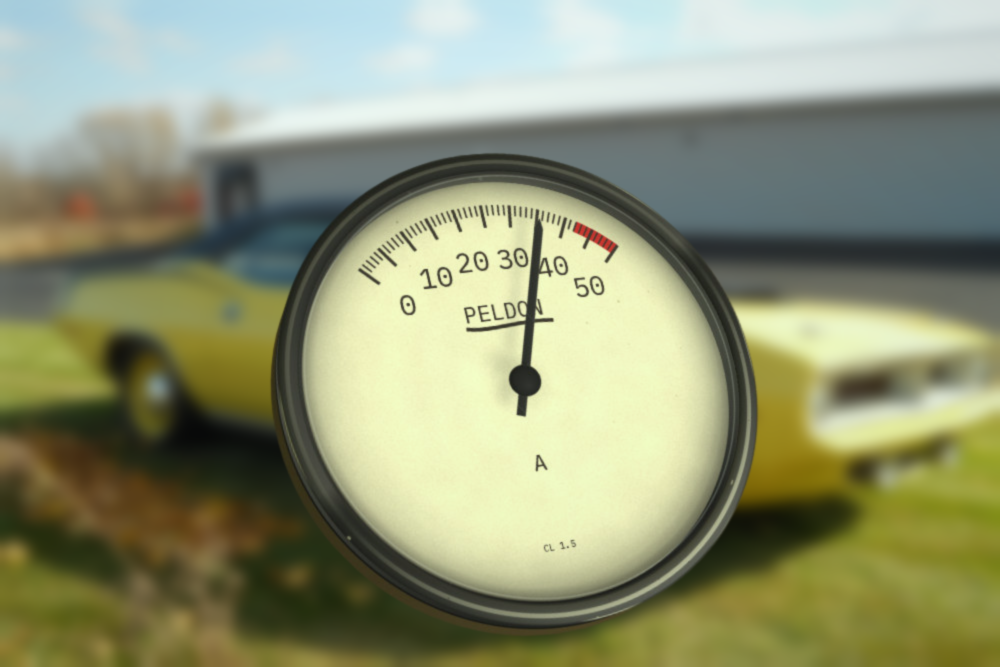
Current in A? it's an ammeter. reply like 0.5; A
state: 35; A
